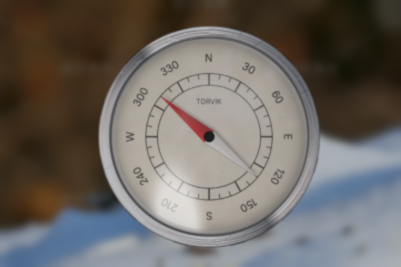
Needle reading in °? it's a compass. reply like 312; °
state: 310; °
